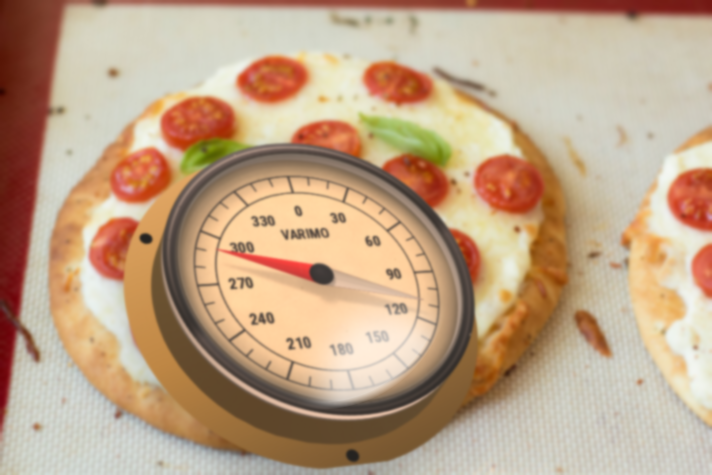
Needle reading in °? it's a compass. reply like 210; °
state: 290; °
